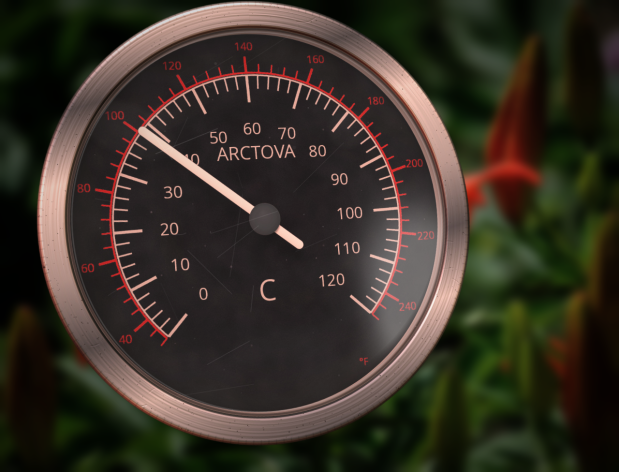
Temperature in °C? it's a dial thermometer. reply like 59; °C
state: 38; °C
